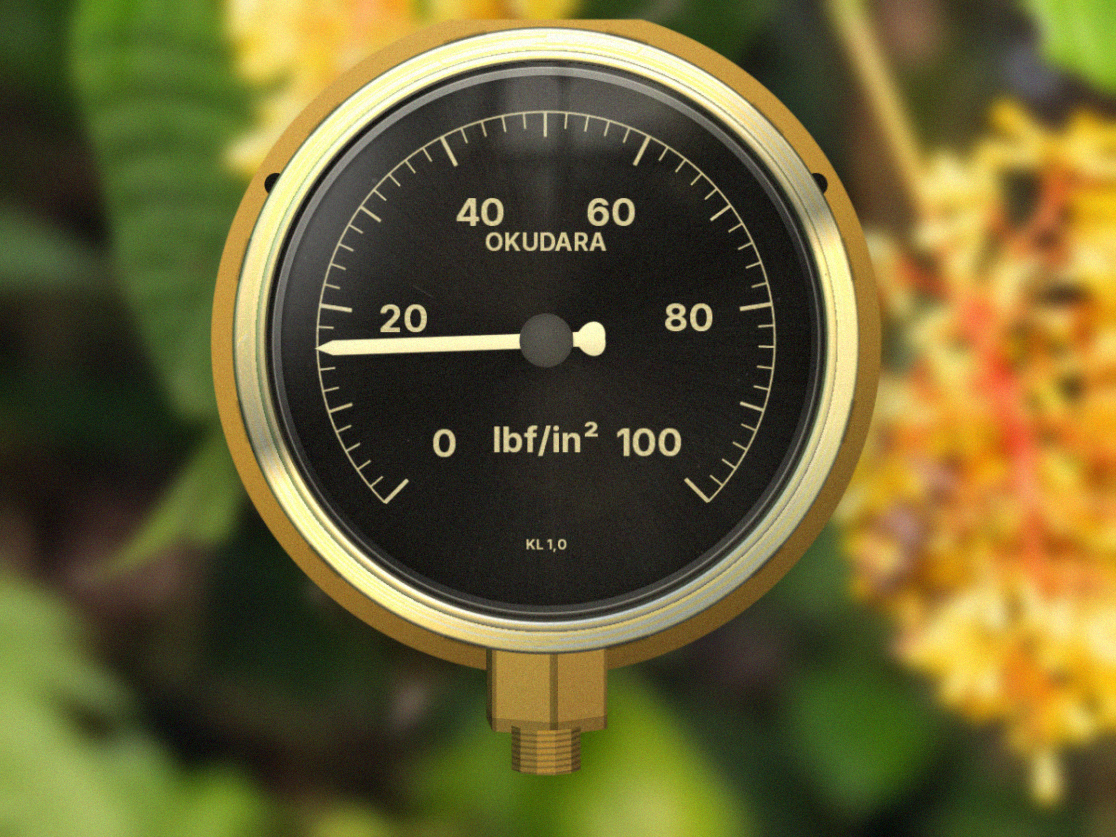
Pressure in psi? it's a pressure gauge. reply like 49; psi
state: 16; psi
